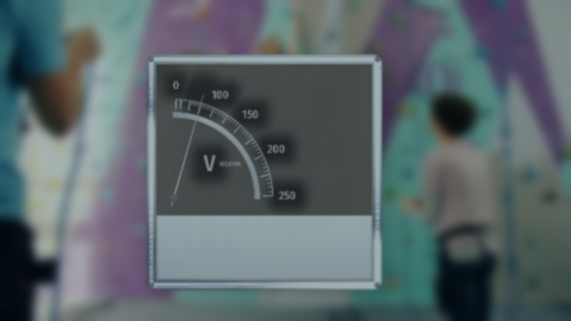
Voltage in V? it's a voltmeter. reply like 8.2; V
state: 75; V
